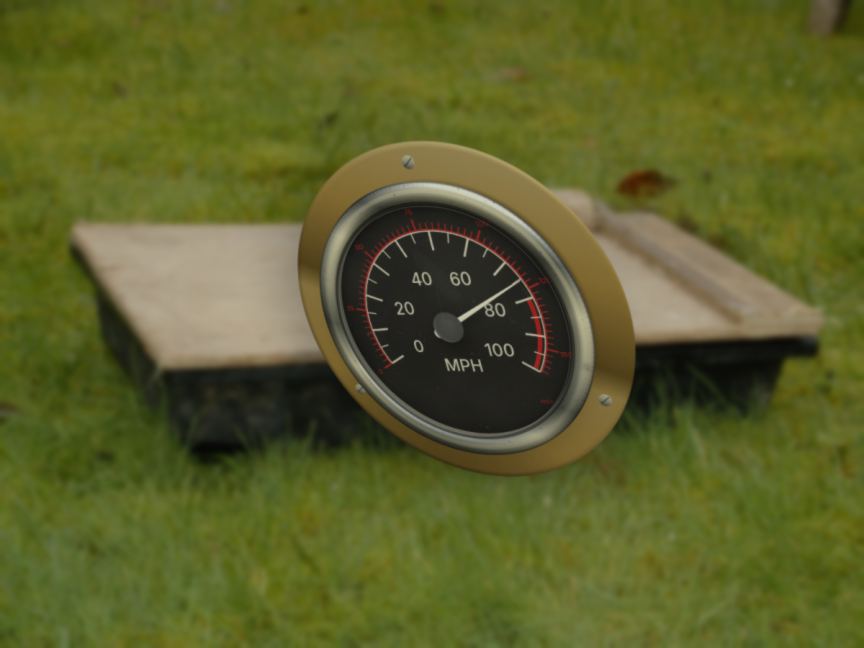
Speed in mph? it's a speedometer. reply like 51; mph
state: 75; mph
